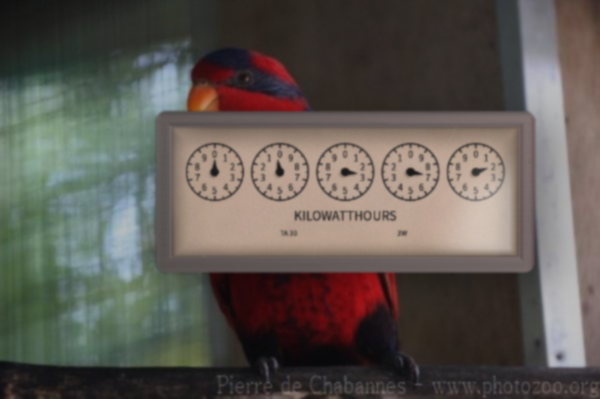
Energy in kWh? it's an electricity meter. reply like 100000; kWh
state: 272; kWh
